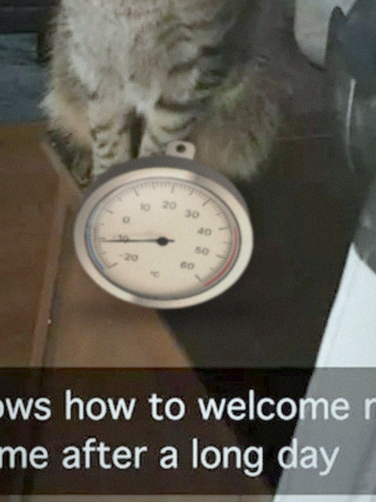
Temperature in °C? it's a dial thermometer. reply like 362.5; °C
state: -10; °C
